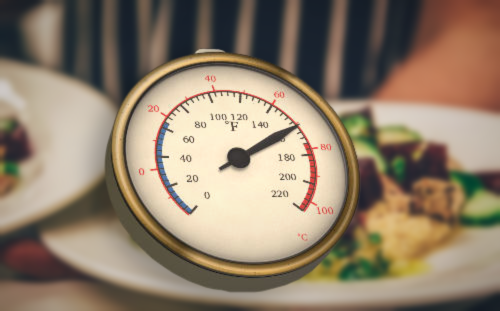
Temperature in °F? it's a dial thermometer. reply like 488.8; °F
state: 160; °F
